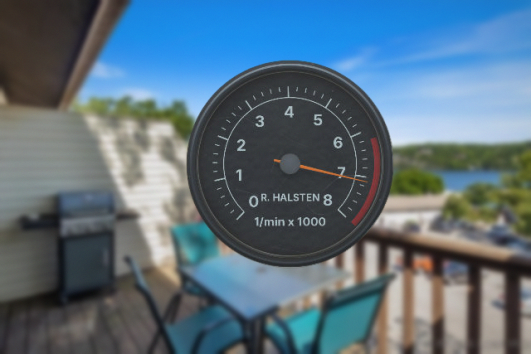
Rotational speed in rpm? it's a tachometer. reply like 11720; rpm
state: 7100; rpm
